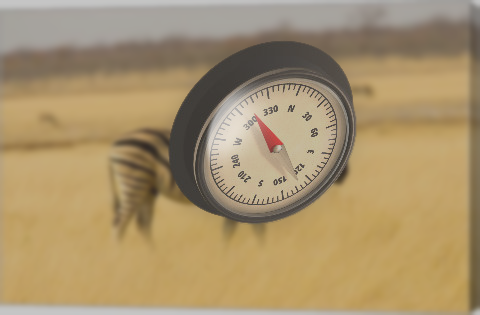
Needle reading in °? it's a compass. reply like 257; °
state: 310; °
